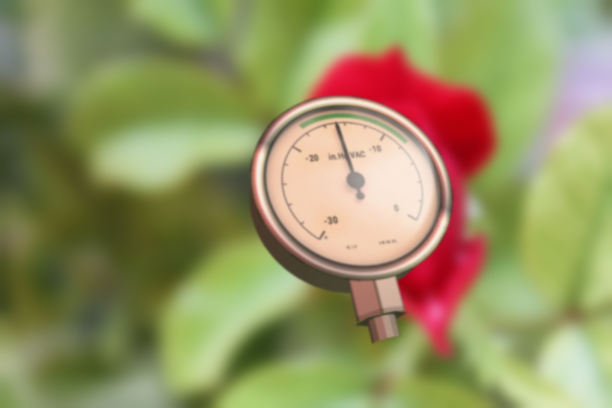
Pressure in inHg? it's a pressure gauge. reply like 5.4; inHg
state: -15; inHg
